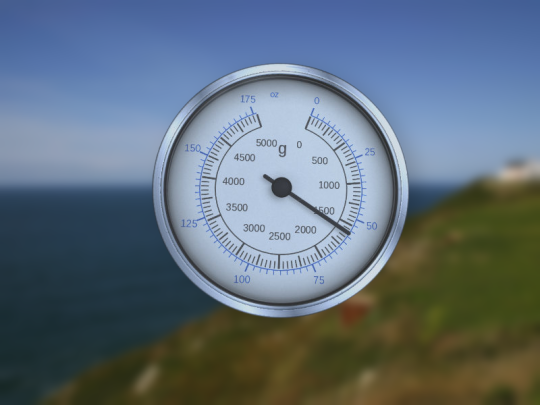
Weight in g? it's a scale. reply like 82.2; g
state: 1600; g
